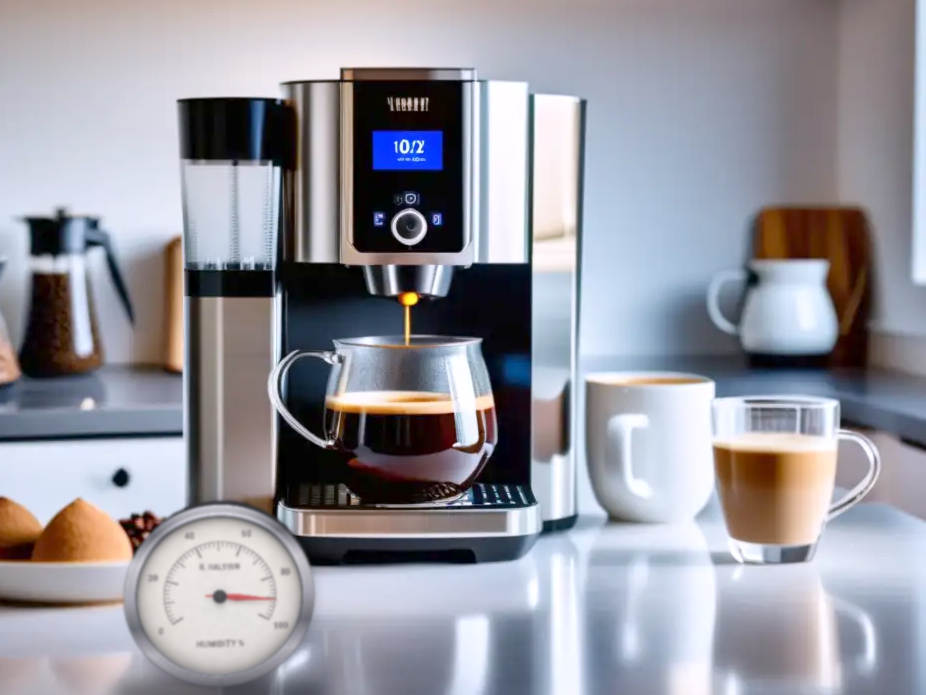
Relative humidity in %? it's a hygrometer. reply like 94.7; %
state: 90; %
